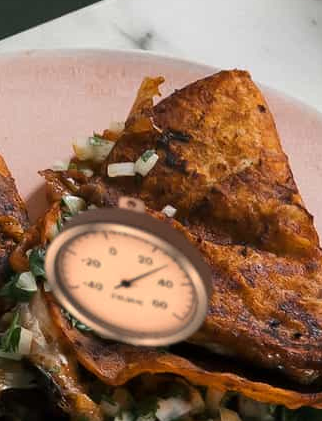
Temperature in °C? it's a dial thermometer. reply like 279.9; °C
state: 28; °C
